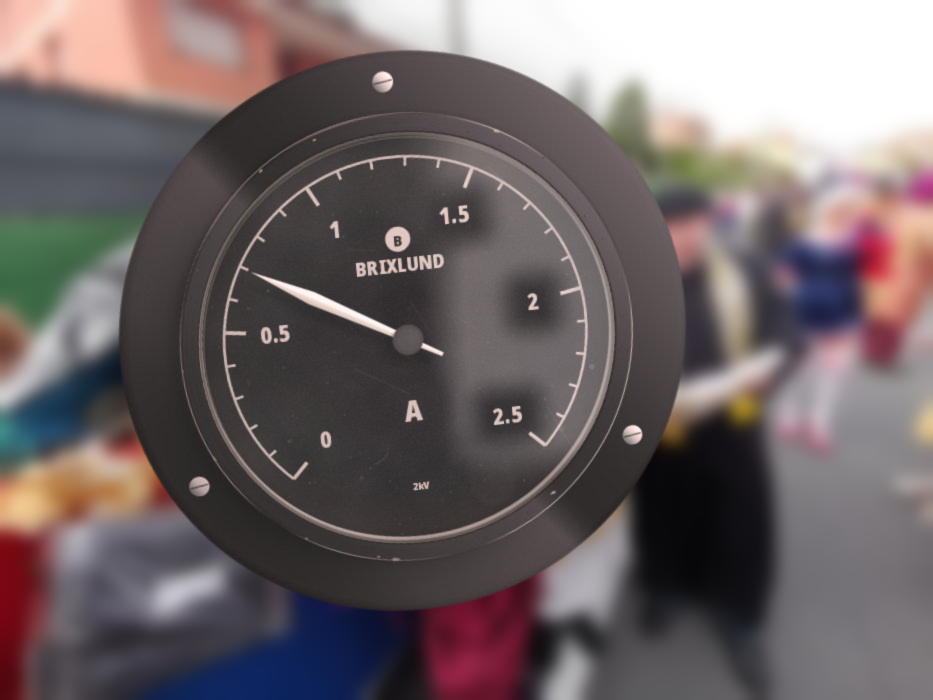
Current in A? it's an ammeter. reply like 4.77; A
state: 0.7; A
